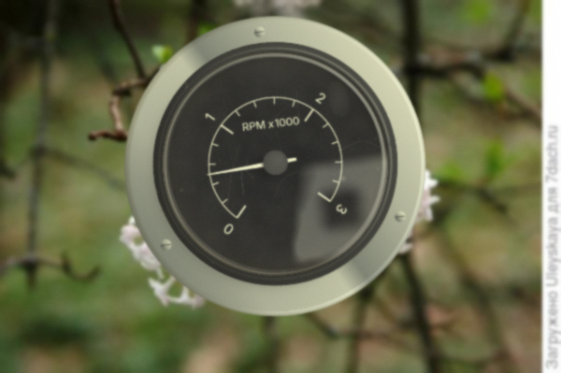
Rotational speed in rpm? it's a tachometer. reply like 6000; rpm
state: 500; rpm
